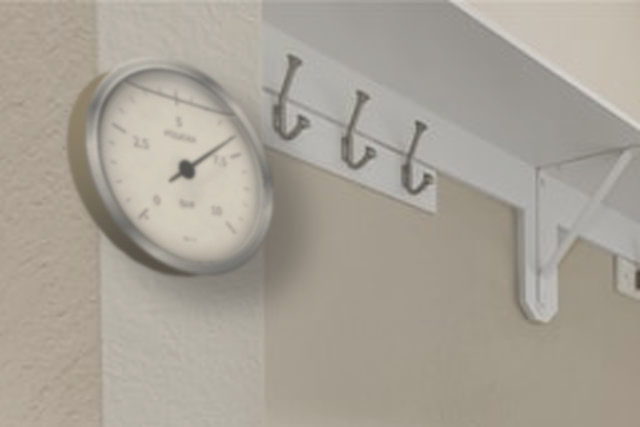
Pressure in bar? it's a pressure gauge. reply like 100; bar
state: 7; bar
